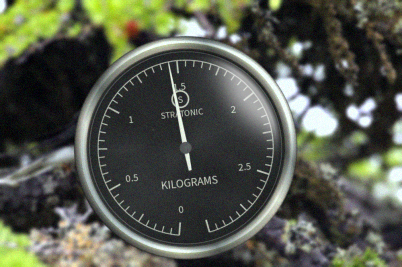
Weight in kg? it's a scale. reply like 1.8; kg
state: 1.45; kg
